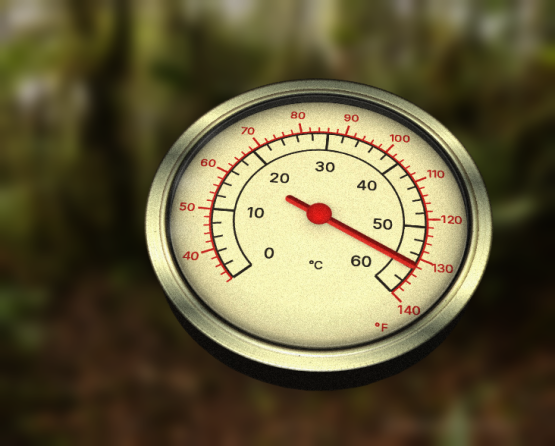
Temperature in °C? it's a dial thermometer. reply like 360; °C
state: 56; °C
